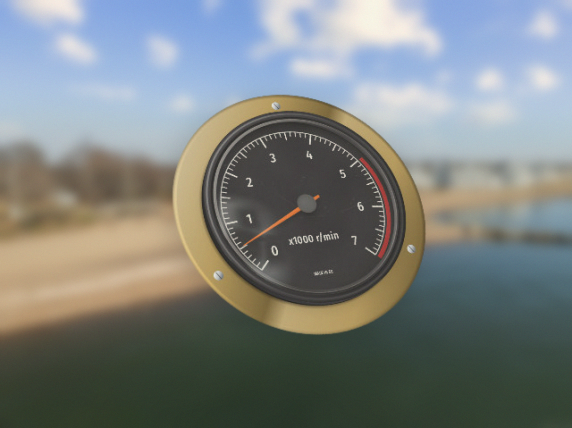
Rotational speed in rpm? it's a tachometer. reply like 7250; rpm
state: 500; rpm
